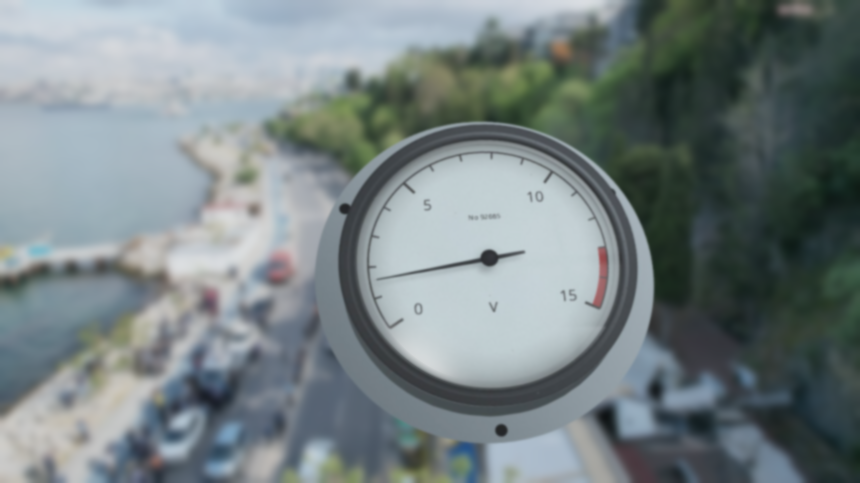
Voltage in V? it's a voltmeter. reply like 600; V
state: 1.5; V
